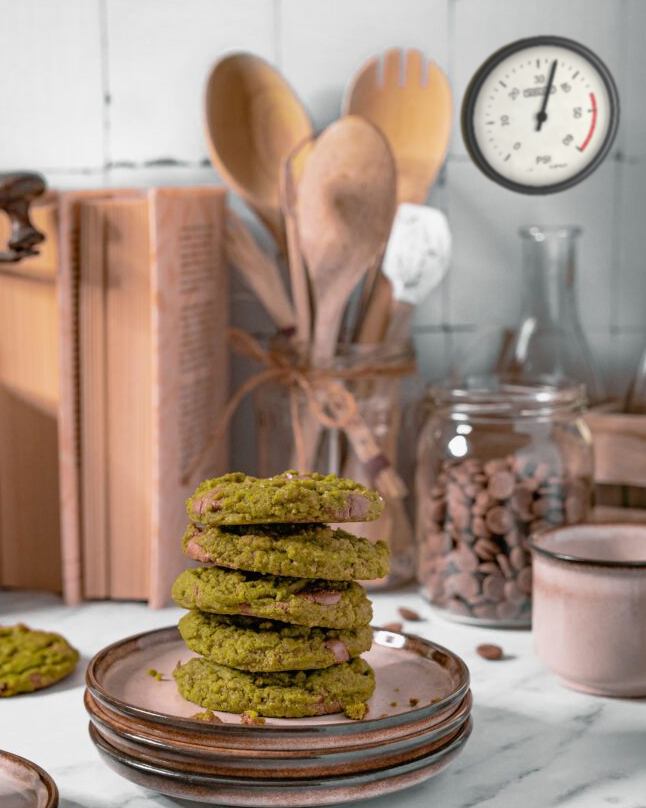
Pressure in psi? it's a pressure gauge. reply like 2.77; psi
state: 34; psi
